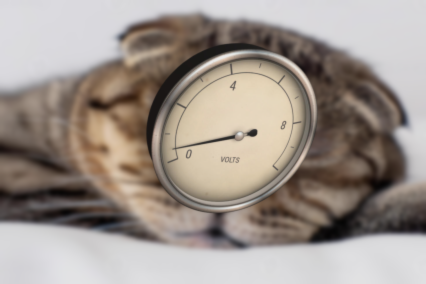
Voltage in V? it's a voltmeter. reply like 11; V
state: 0.5; V
